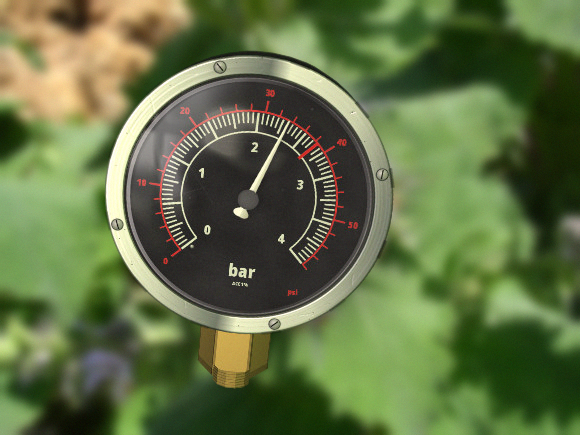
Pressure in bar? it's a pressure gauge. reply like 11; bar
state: 2.3; bar
